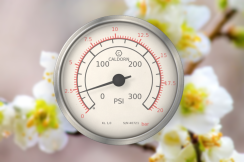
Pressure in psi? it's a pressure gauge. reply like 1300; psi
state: 30; psi
